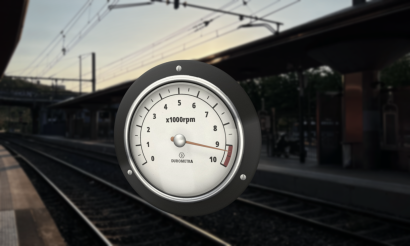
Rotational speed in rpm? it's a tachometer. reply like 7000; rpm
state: 9250; rpm
